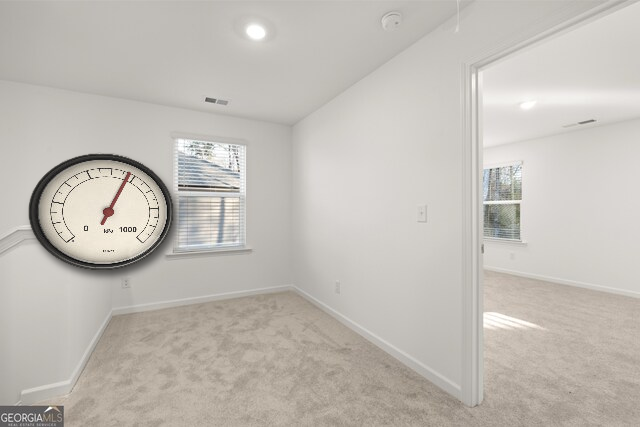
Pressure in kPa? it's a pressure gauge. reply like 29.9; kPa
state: 575; kPa
